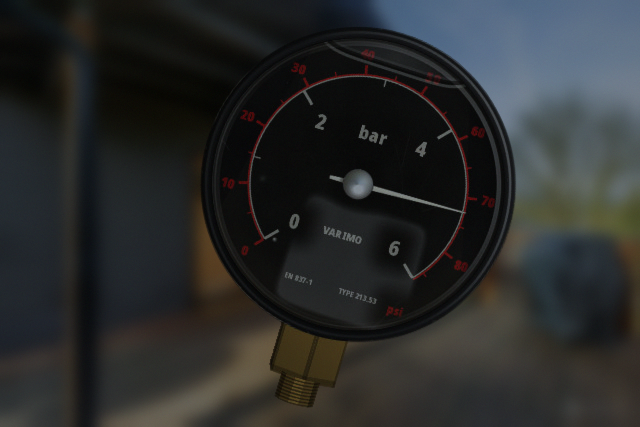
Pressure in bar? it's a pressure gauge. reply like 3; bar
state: 5; bar
